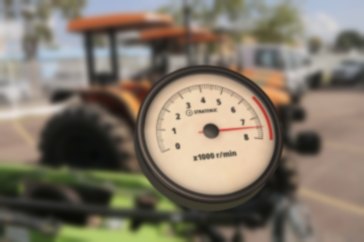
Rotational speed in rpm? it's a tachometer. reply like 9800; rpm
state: 7500; rpm
